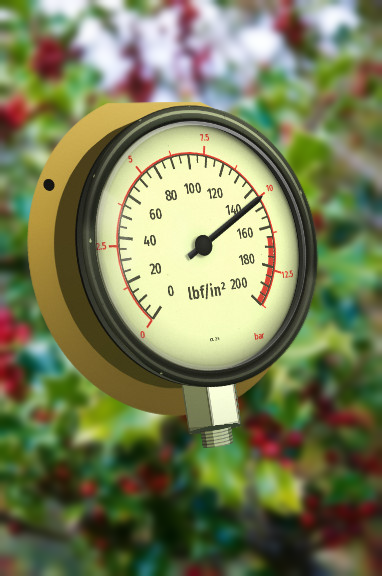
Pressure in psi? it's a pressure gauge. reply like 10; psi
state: 145; psi
